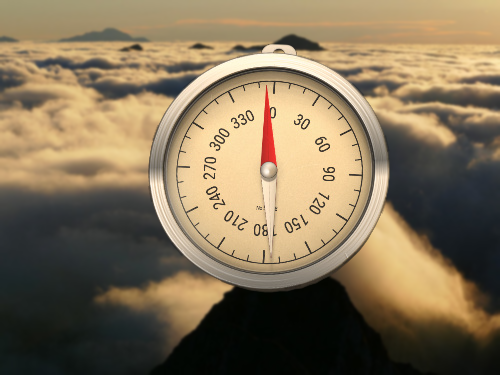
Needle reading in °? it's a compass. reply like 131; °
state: 355; °
